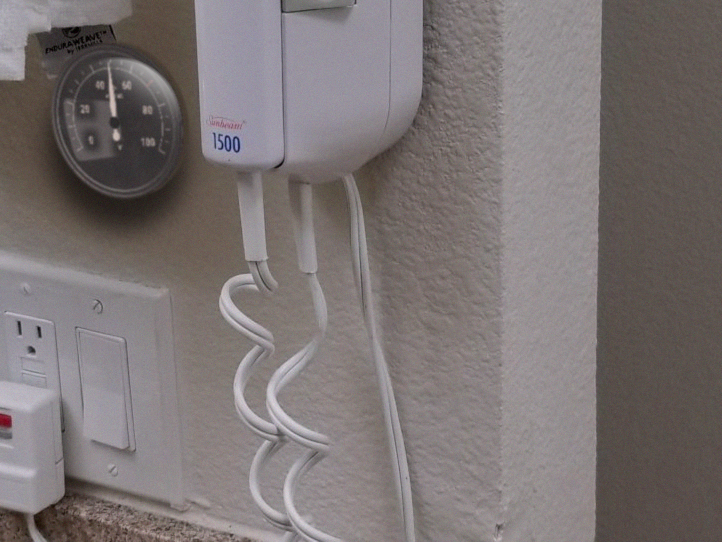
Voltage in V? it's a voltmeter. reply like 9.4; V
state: 50; V
